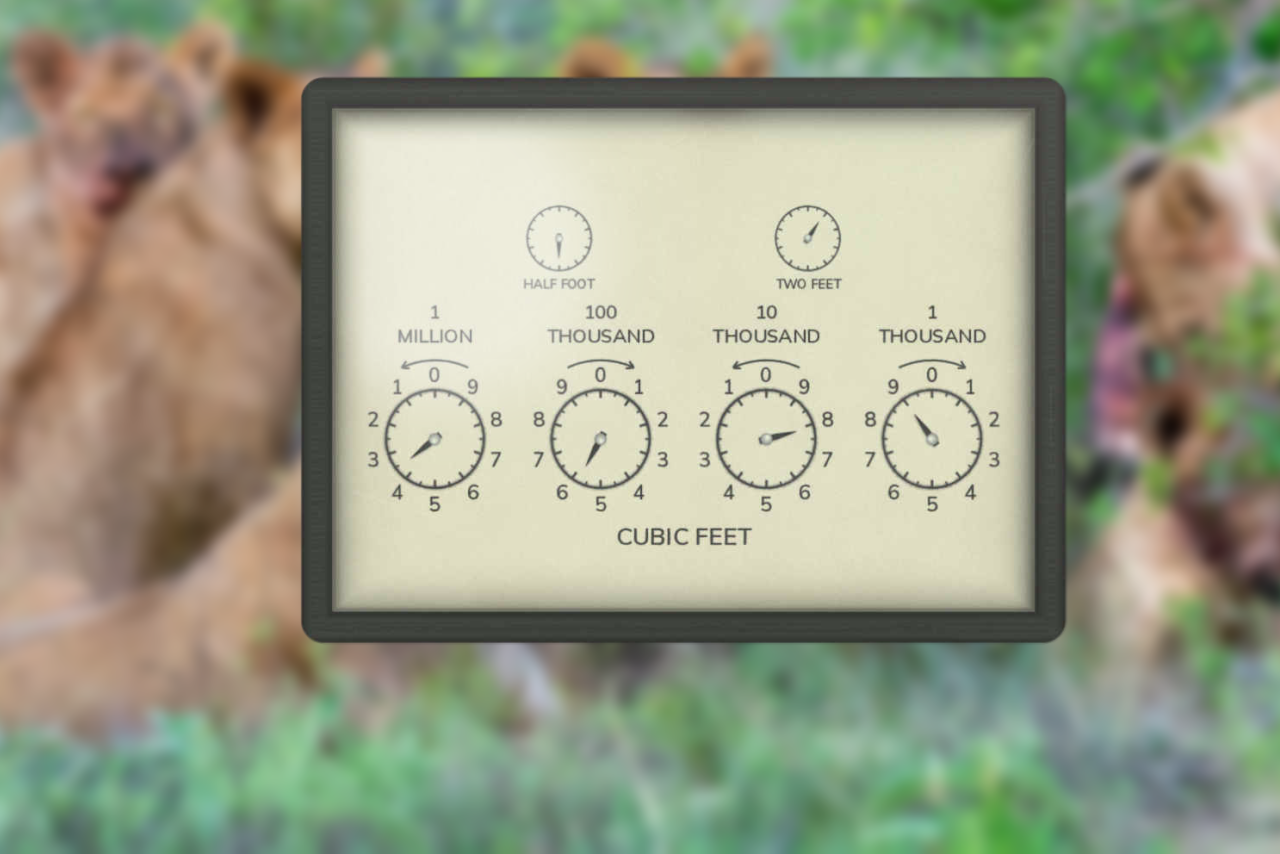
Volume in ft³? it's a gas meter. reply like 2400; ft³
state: 357900; ft³
